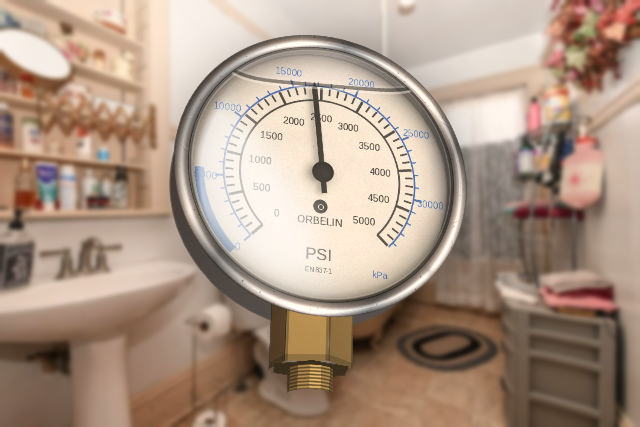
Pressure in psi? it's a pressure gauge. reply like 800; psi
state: 2400; psi
